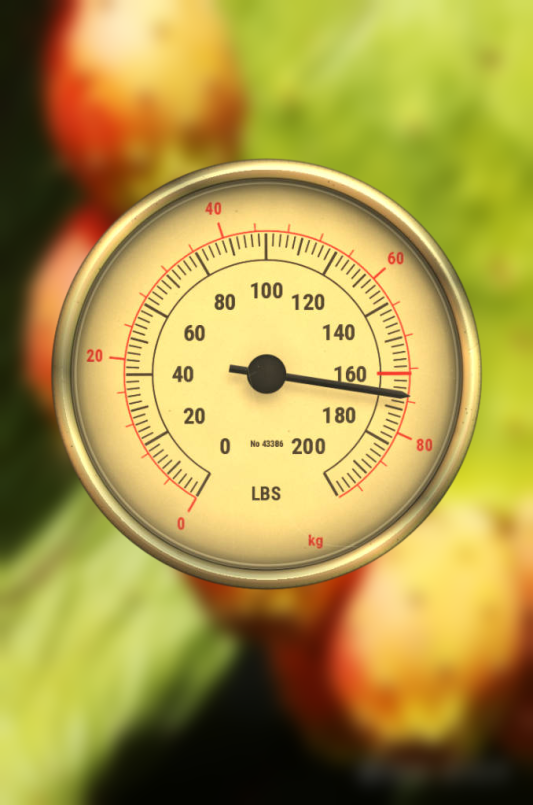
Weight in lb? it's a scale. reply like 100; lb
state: 166; lb
